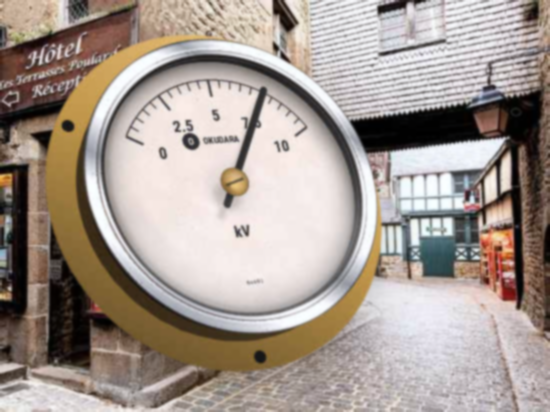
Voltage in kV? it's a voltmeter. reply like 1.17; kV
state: 7.5; kV
